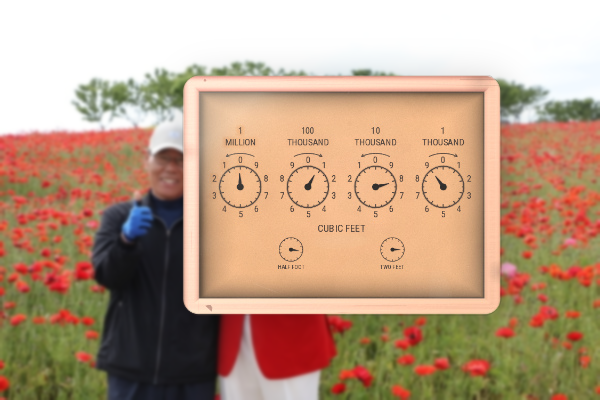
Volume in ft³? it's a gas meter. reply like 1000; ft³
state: 7900; ft³
